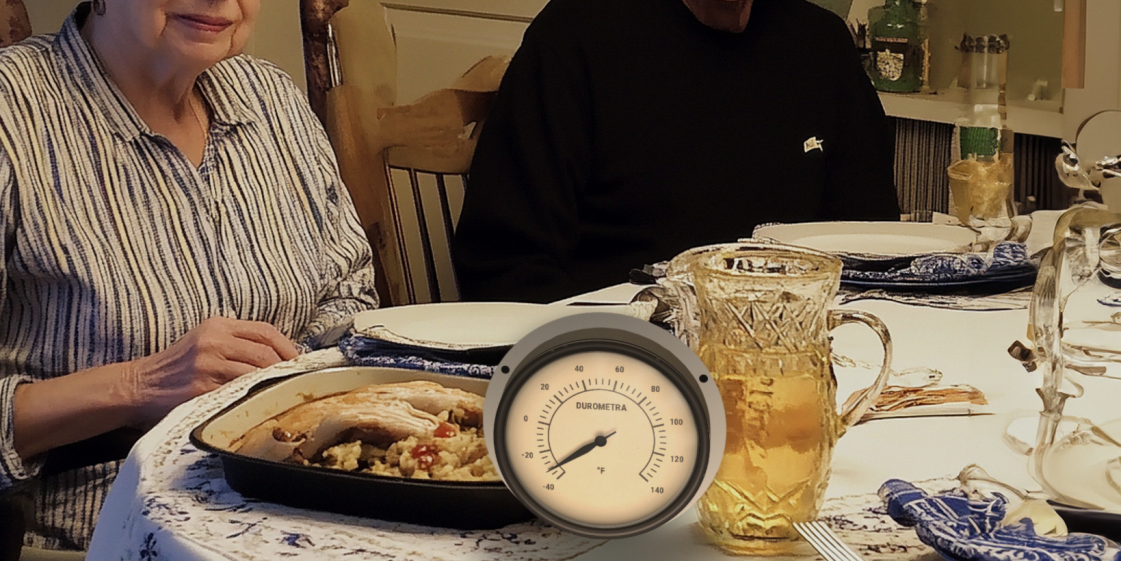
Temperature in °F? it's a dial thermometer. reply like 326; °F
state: -32; °F
